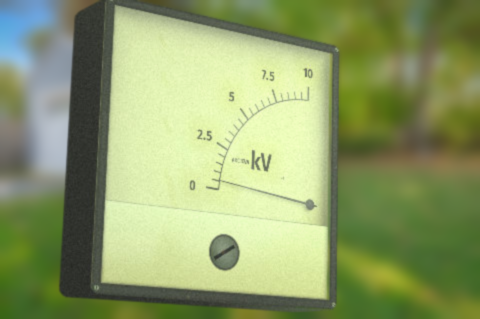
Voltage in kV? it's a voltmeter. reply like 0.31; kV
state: 0.5; kV
